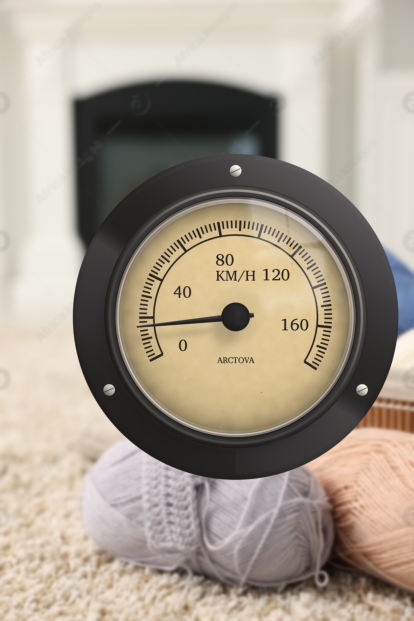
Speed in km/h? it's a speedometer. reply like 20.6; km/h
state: 16; km/h
